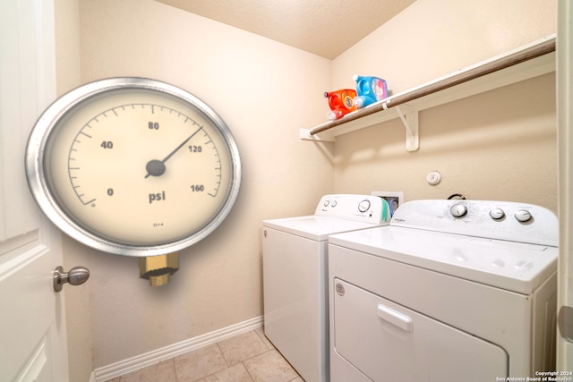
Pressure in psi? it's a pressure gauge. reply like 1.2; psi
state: 110; psi
